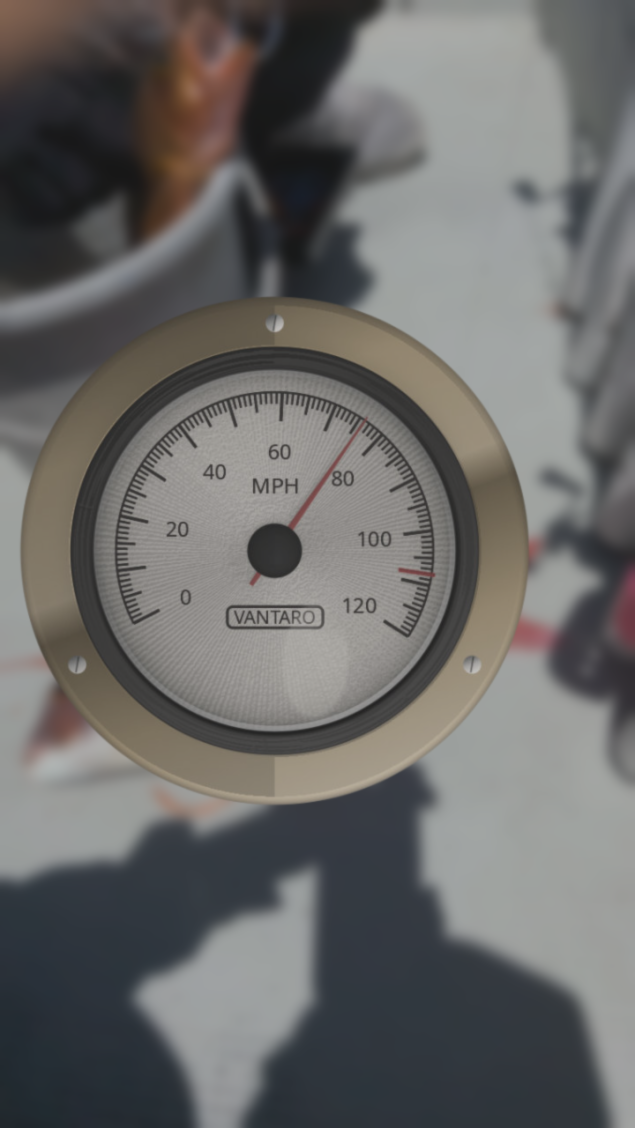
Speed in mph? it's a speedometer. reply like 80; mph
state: 76; mph
